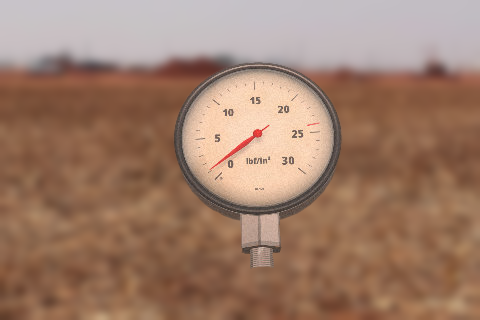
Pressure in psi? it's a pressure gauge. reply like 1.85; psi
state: 1; psi
